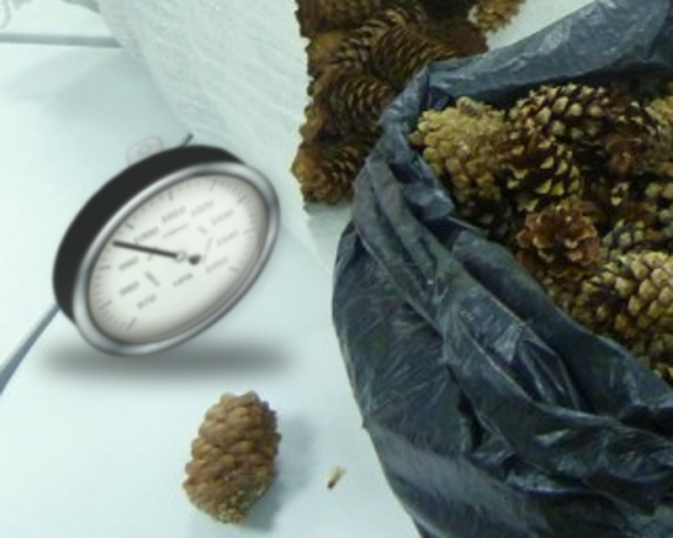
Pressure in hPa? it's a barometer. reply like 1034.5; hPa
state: 996; hPa
